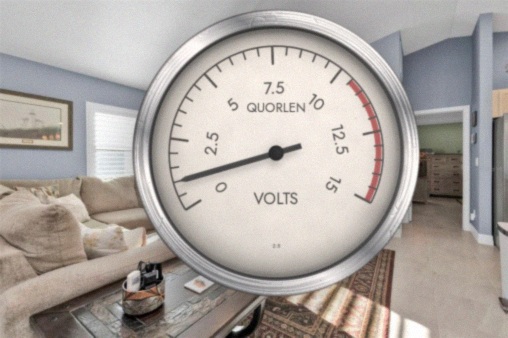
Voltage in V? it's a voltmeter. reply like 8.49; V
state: 1; V
